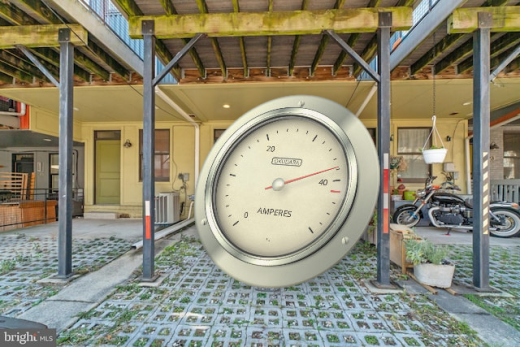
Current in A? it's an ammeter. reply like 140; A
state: 38; A
